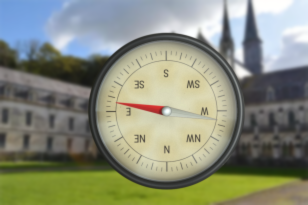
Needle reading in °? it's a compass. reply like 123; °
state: 100; °
